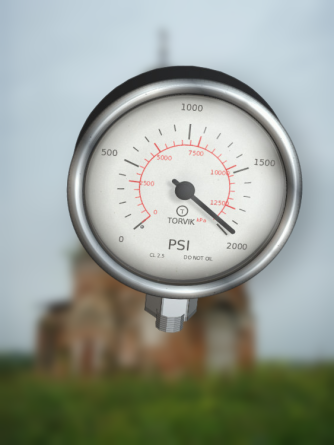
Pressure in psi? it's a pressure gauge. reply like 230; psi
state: 1950; psi
